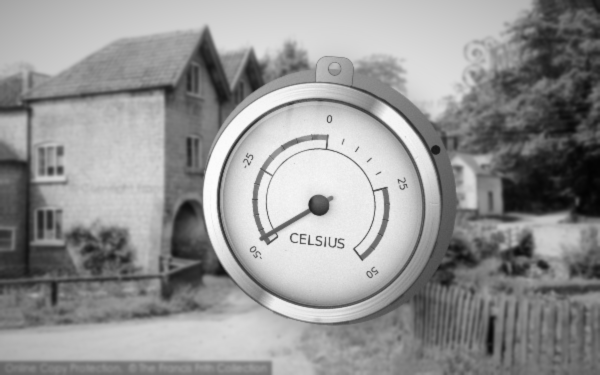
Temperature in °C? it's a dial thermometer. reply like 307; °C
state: -47.5; °C
